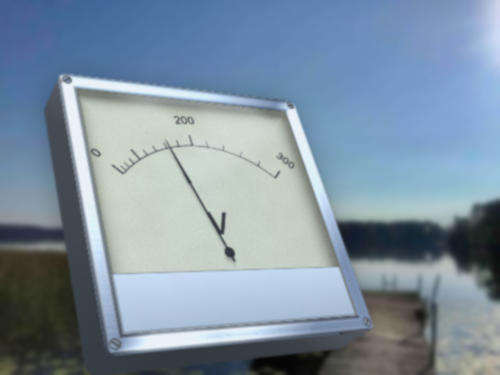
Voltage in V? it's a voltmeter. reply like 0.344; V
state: 160; V
